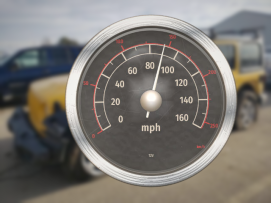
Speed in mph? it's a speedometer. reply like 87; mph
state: 90; mph
